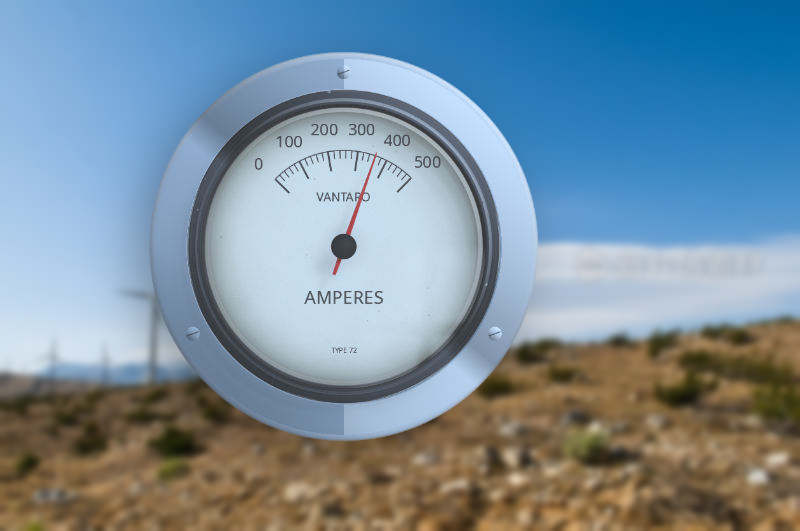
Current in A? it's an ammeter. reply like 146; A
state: 360; A
